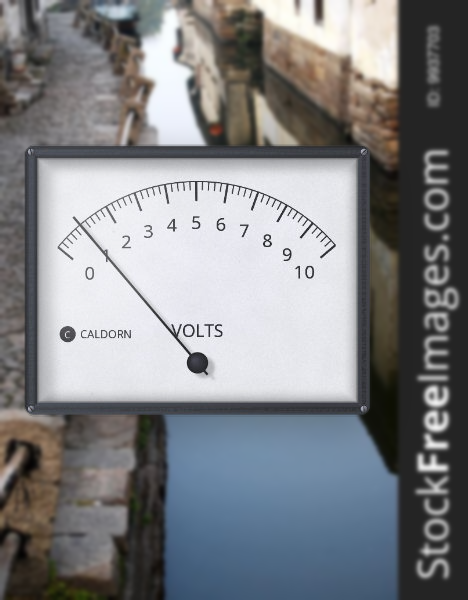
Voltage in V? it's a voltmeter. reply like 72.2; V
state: 1; V
